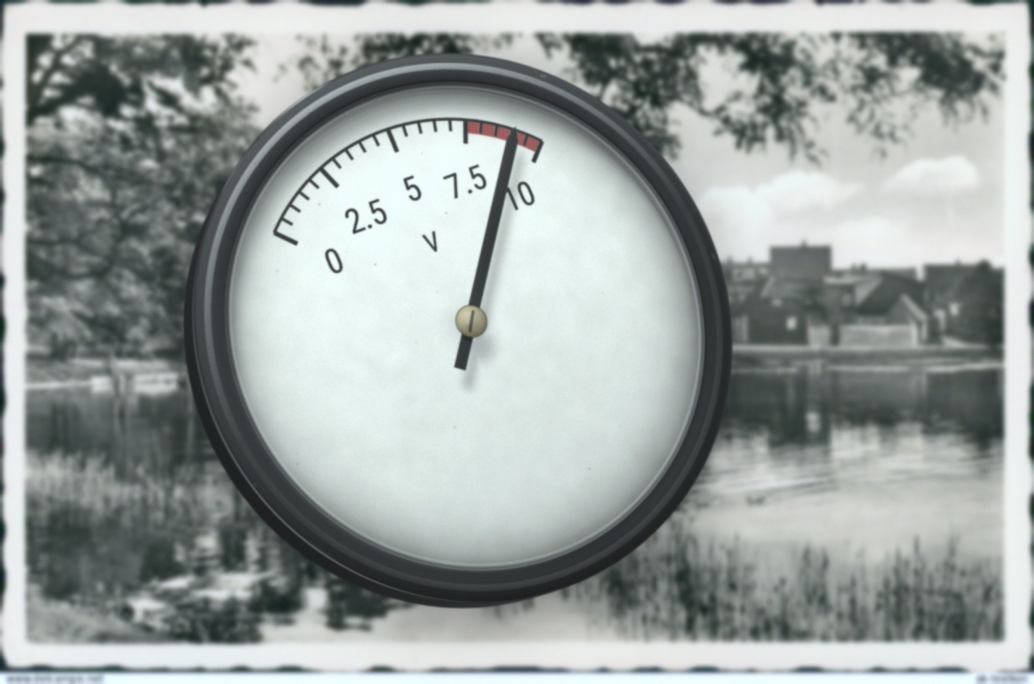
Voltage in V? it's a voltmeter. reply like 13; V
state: 9; V
